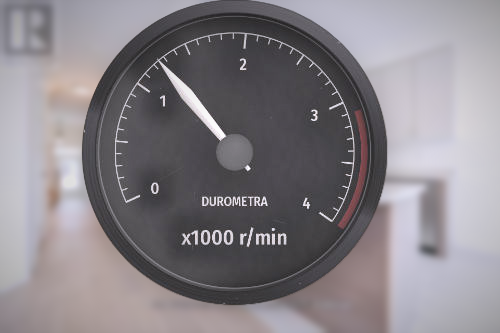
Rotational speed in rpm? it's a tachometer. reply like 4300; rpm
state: 1250; rpm
